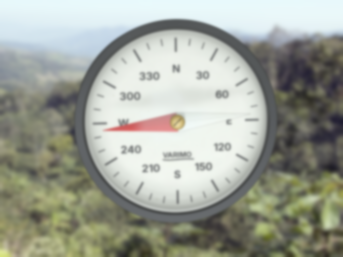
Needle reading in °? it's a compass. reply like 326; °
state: 265; °
